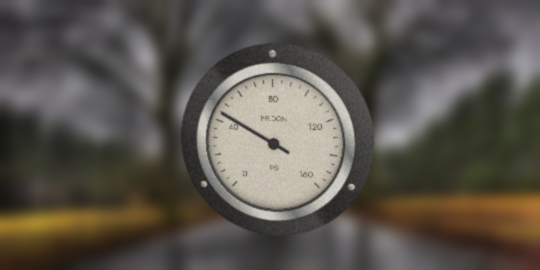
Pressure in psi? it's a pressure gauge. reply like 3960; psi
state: 45; psi
